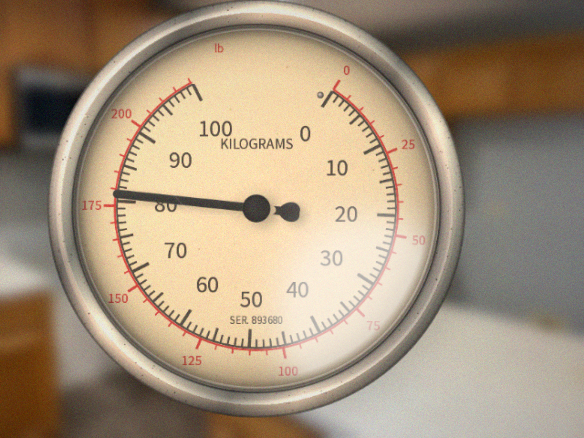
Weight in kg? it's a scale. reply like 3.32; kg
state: 81; kg
